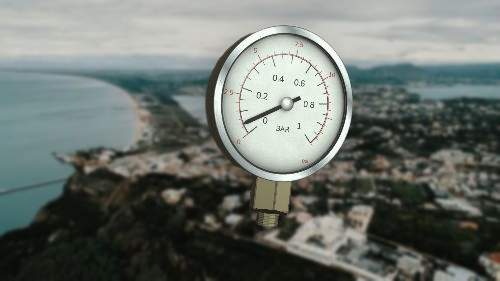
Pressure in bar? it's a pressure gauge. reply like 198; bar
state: 0.05; bar
